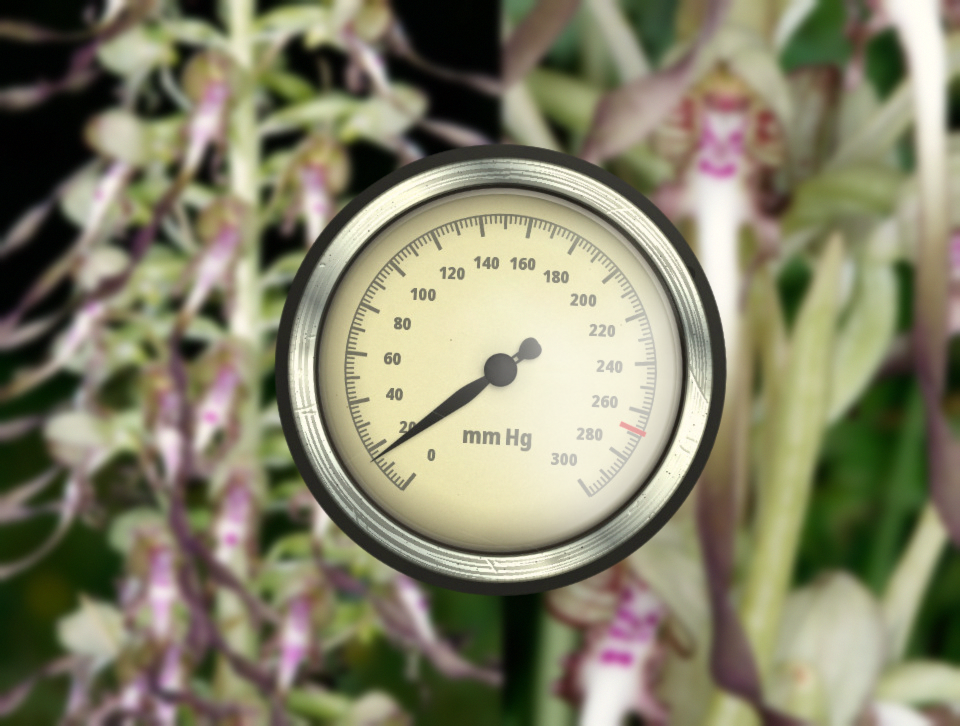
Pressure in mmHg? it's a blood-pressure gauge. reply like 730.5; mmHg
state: 16; mmHg
